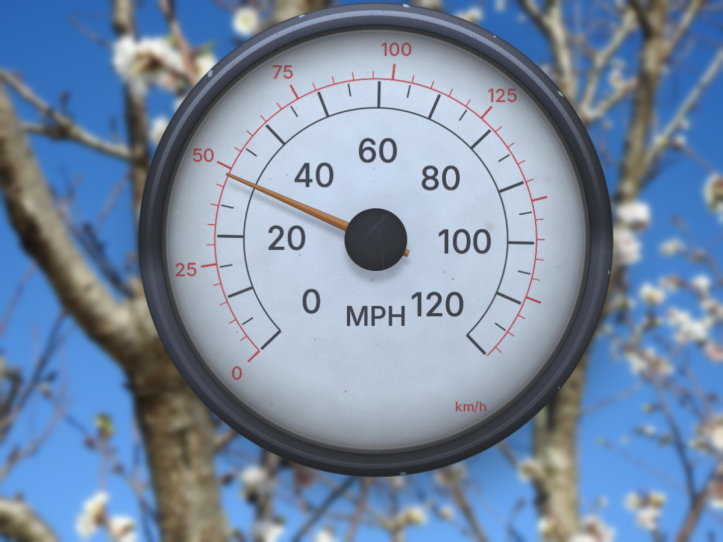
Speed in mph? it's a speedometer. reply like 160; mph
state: 30; mph
